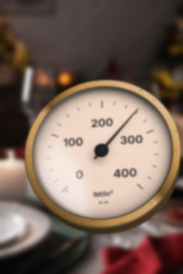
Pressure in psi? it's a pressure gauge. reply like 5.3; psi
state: 260; psi
